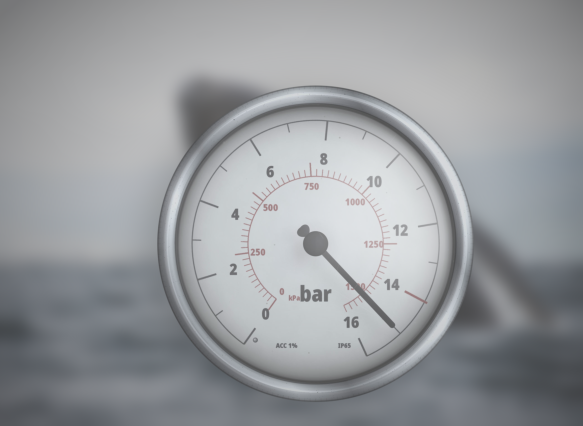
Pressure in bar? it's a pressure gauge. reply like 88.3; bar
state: 15; bar
